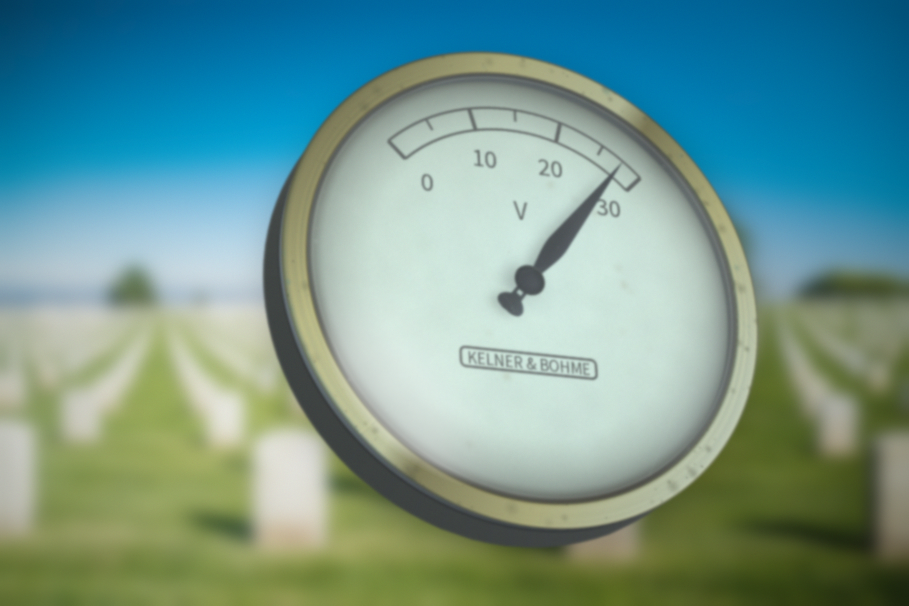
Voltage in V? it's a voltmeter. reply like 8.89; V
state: 27.5; V
